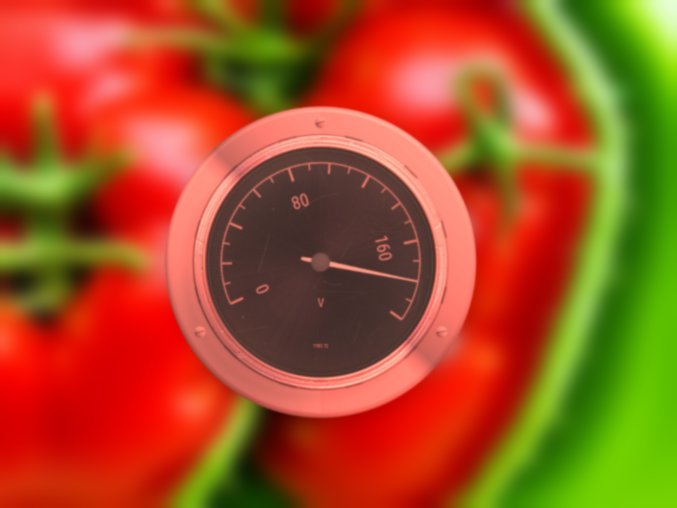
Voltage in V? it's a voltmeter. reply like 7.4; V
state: 180; V
